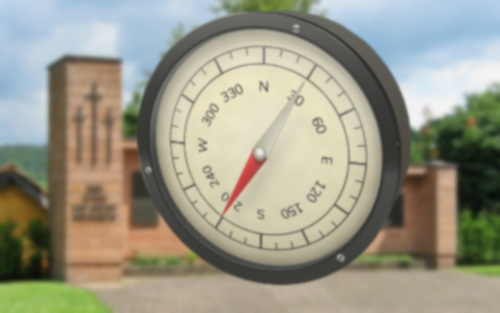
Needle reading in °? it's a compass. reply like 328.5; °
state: 210; °
